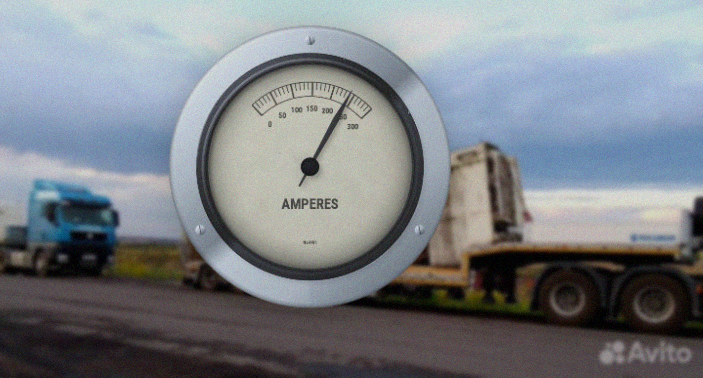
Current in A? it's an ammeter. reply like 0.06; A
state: 240; A
